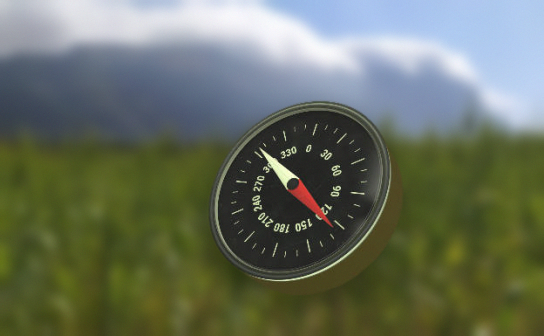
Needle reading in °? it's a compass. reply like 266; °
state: 125; °
